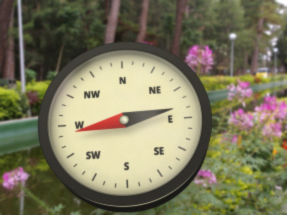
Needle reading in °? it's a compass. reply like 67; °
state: 260; °
